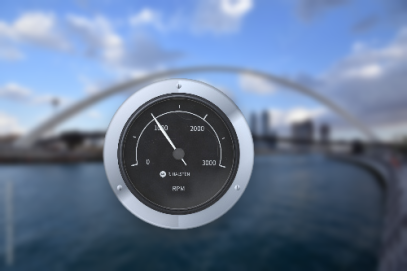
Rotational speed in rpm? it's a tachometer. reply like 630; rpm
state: 1000; rpm
